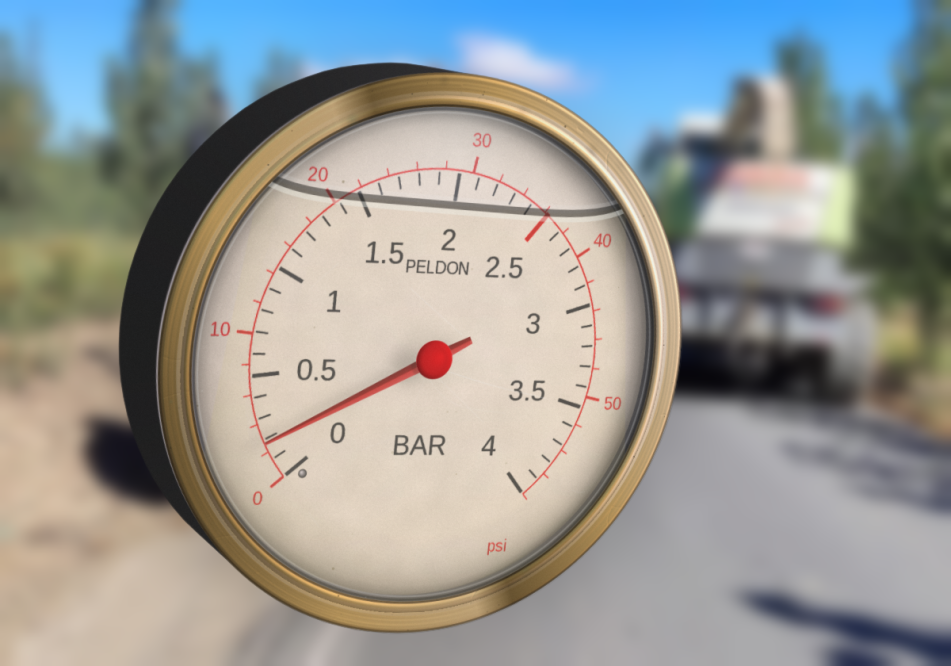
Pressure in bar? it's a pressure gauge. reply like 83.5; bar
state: 0.2; bar
